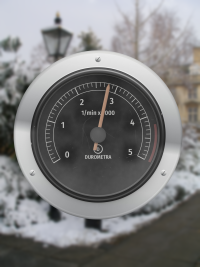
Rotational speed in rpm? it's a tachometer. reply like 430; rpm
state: 2800; rpm
